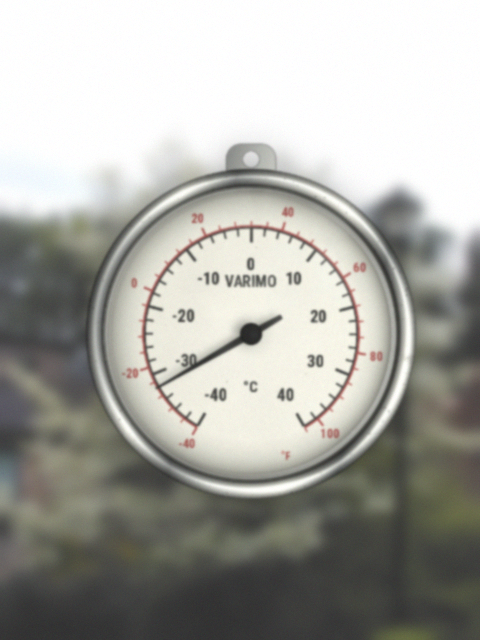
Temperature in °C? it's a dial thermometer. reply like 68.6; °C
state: -32; °C
